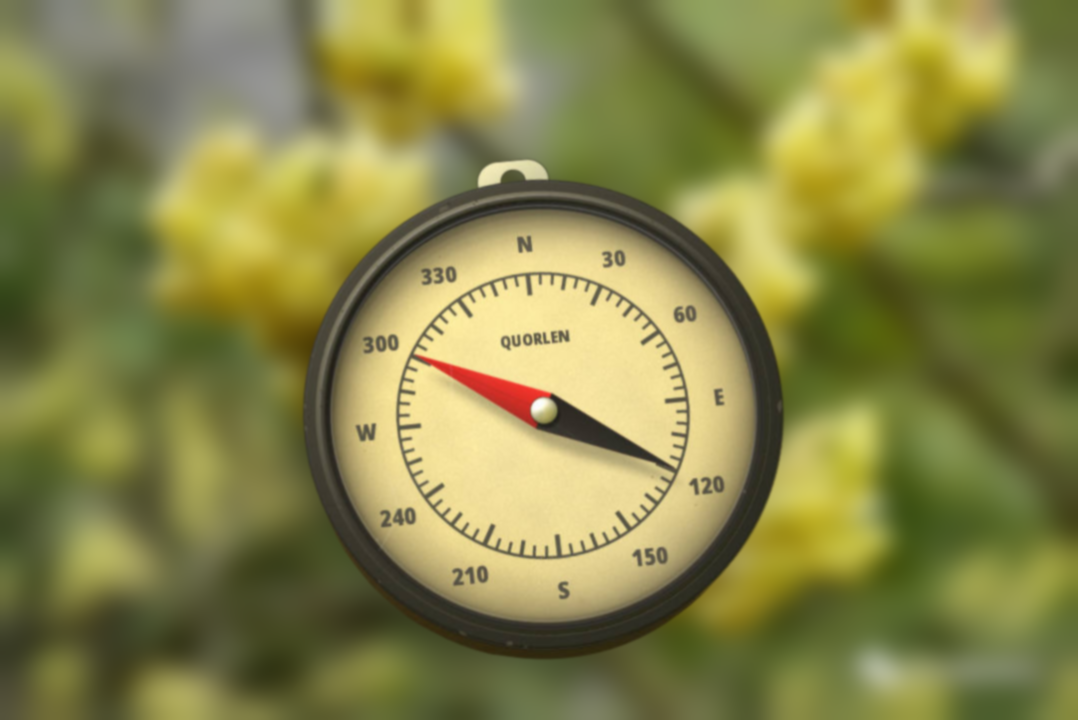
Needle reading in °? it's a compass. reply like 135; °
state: 300; °
